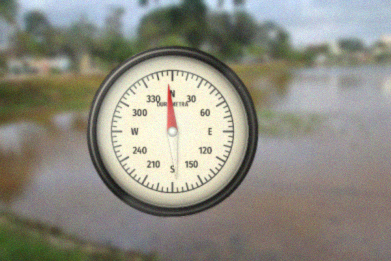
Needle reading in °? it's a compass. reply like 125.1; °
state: 355; °
